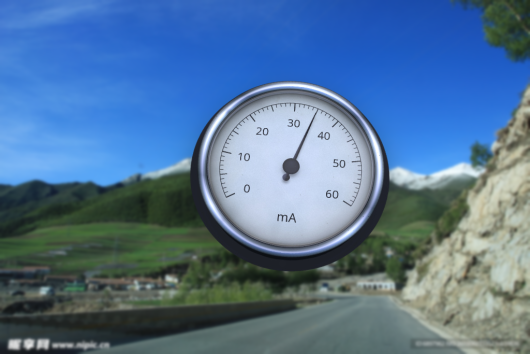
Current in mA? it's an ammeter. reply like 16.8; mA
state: 35; mA
